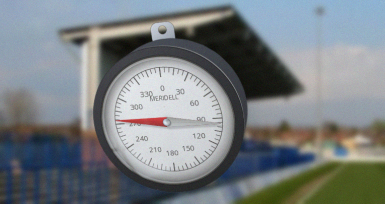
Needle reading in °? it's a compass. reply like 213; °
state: 275; °
